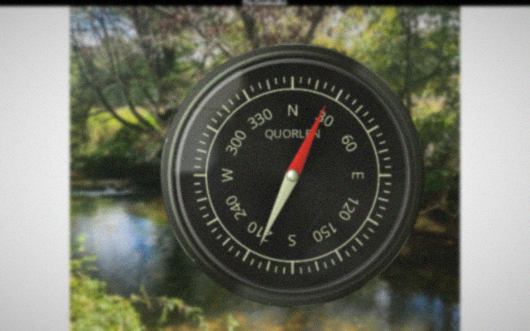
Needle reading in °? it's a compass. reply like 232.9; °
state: 25; °
